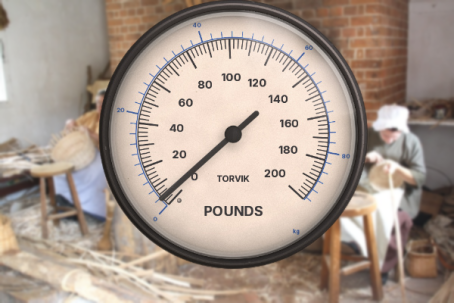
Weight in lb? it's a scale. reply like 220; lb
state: 4; lb
